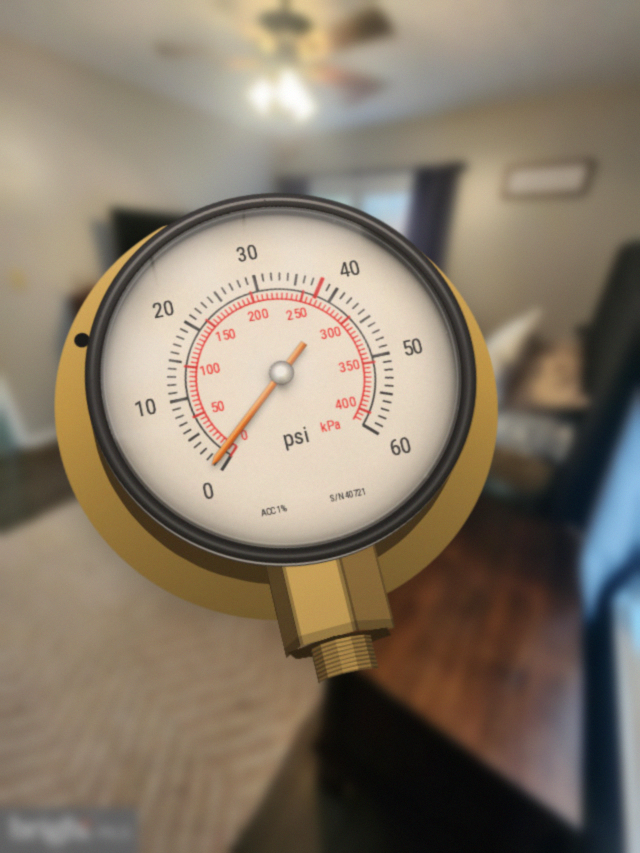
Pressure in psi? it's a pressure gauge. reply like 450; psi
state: 1; psi
